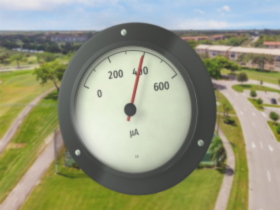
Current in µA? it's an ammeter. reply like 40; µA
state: 400; µA
